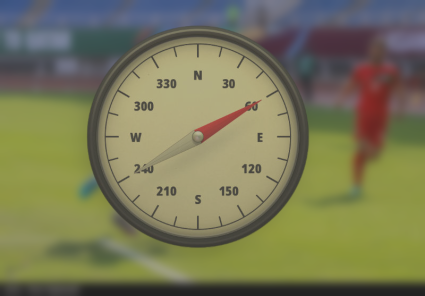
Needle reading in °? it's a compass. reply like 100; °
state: 60; °
